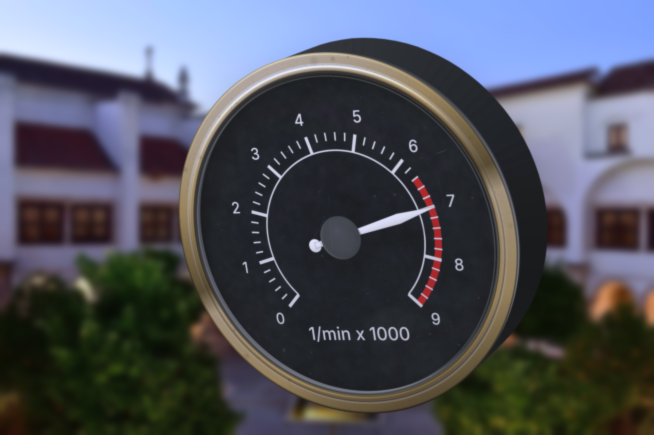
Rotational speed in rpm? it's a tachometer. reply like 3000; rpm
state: 7000; rpm
